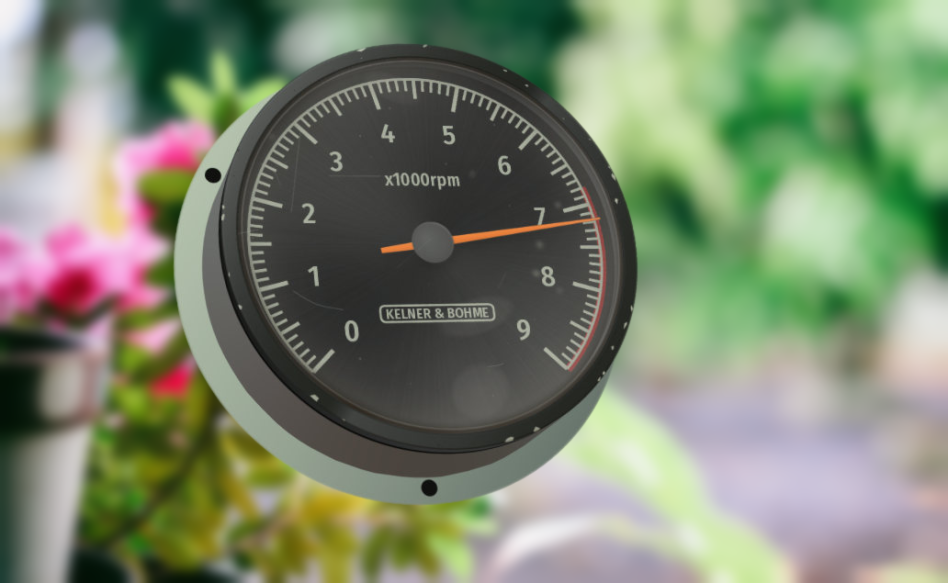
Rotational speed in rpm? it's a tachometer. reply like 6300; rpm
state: 7200; rpm
